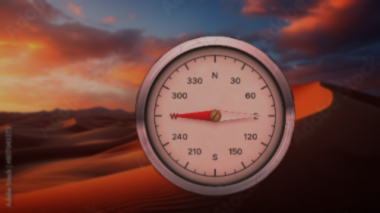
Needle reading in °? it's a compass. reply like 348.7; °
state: 270; °
